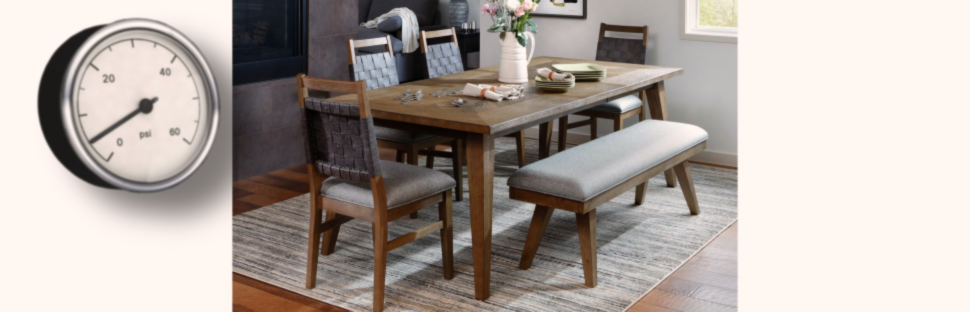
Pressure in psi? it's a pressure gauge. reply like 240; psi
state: 5; psi
